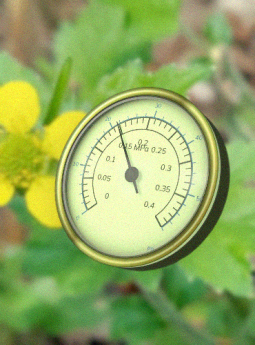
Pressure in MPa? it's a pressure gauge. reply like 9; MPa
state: 0.15; MPa
